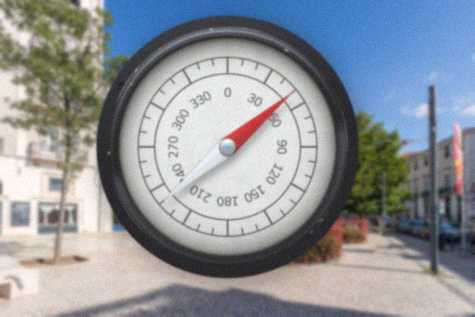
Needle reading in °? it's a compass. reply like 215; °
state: 50; °
